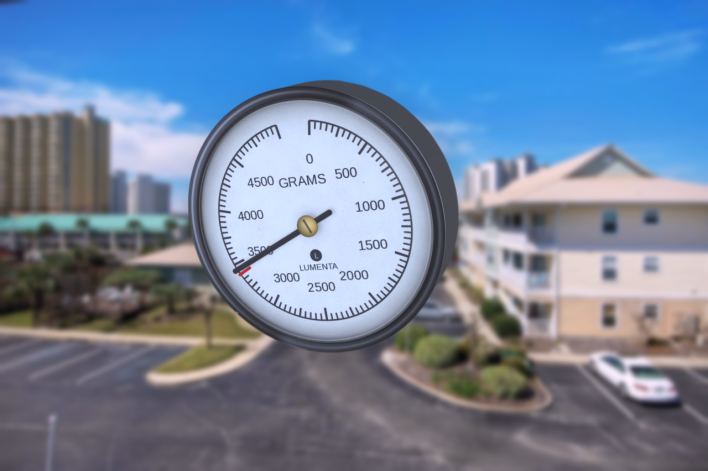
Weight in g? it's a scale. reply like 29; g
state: 3450; g
